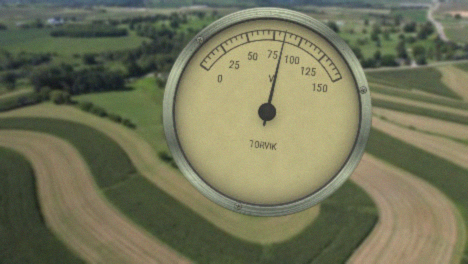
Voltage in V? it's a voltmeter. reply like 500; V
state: 85; V
